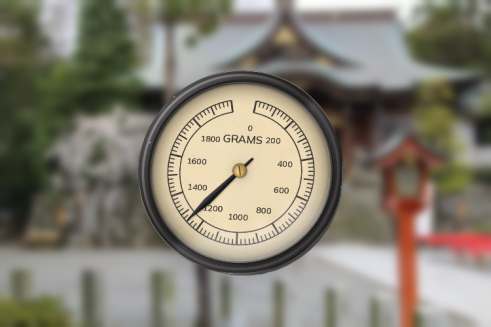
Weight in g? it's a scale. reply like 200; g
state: 1260; g
